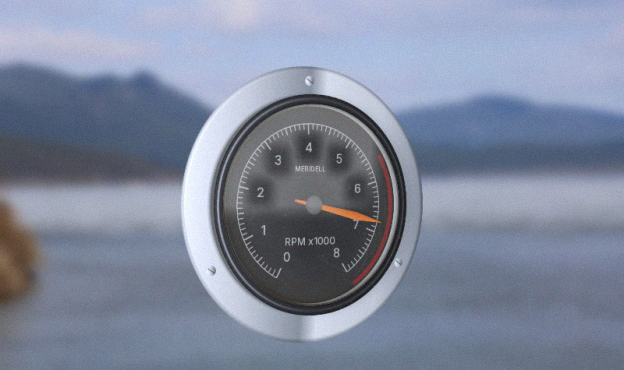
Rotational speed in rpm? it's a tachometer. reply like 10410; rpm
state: 6800; rpm
